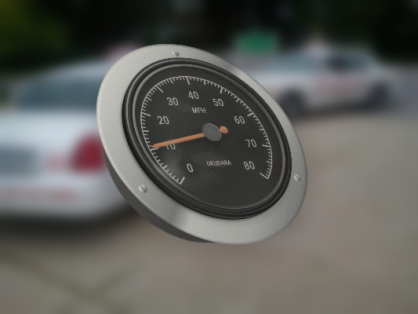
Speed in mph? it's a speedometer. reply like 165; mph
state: 10; mph
